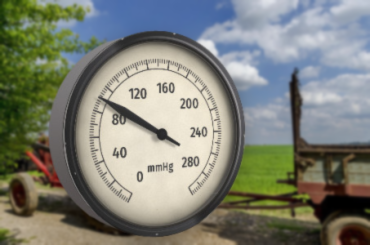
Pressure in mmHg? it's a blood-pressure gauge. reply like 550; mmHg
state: 90; mmHg
